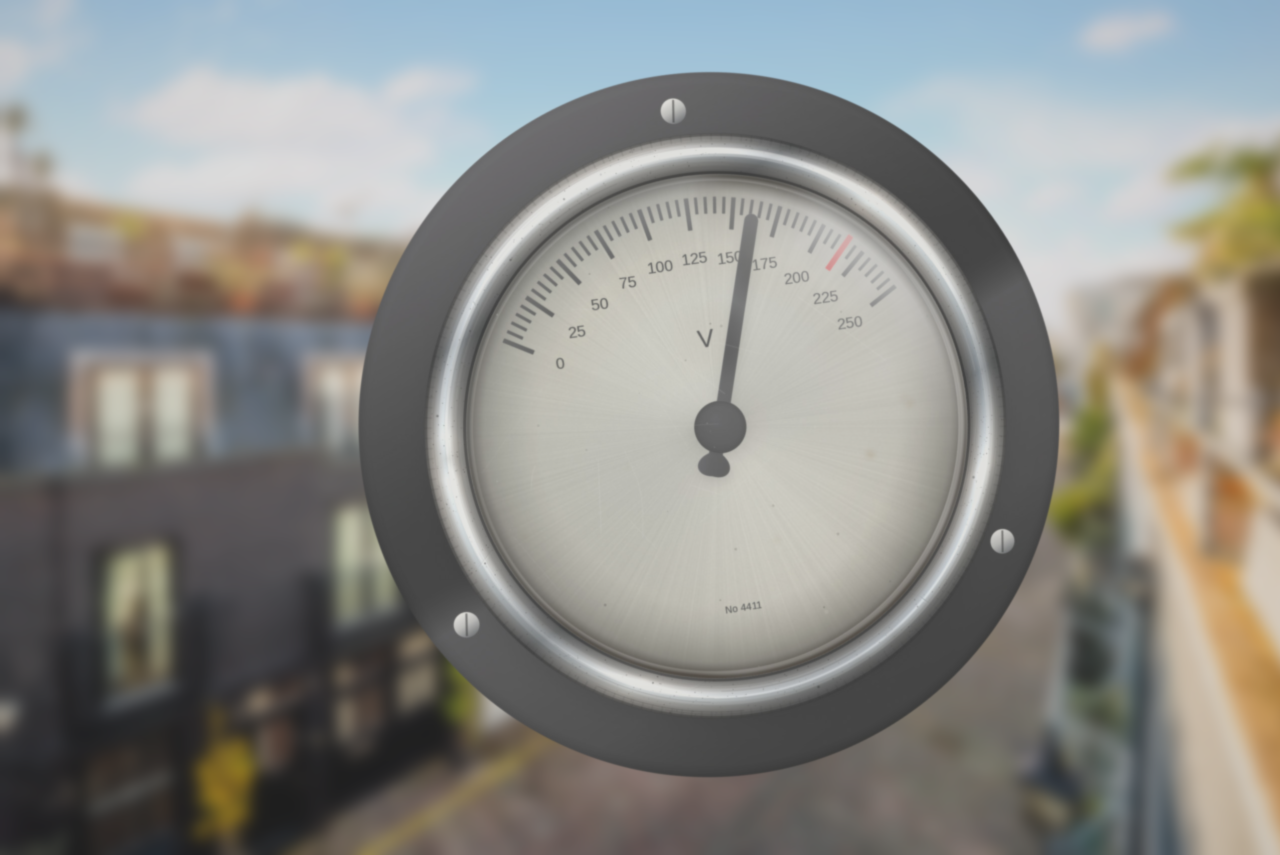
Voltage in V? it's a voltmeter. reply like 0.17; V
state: 160; V
